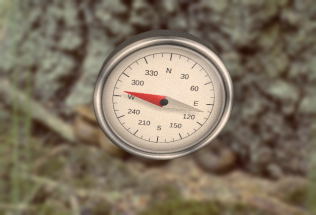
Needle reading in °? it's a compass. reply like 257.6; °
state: 280; °
